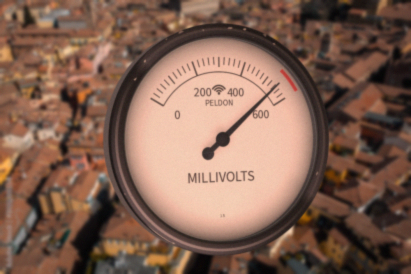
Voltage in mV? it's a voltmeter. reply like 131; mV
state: 540; mV
